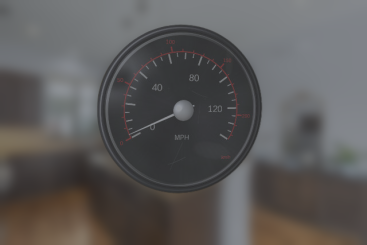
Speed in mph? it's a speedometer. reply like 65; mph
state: 2.5; mph
